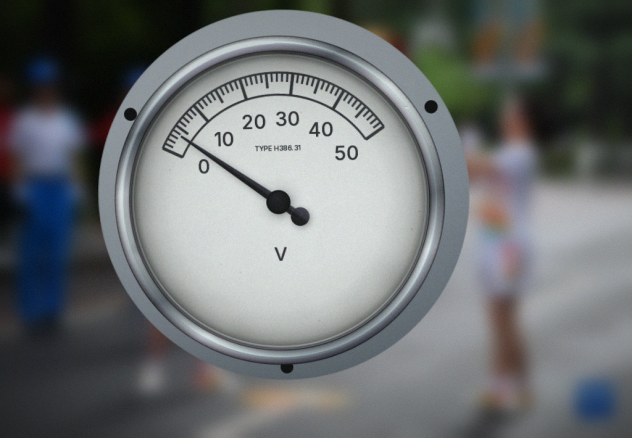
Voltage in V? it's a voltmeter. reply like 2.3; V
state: 4; V
